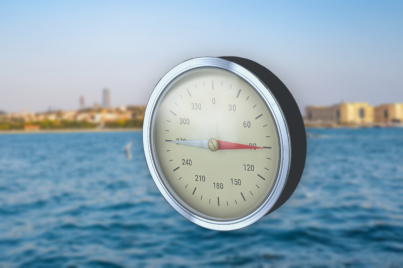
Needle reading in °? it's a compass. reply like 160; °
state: 90; °
